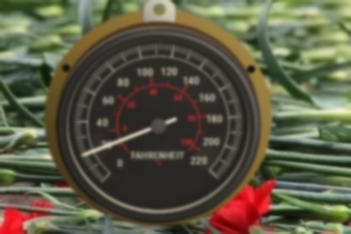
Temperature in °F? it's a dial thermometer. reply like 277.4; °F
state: 20; °F
